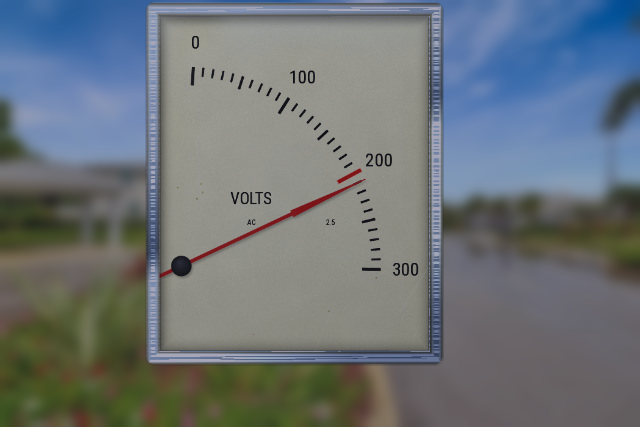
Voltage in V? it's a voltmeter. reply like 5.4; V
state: 210; V
